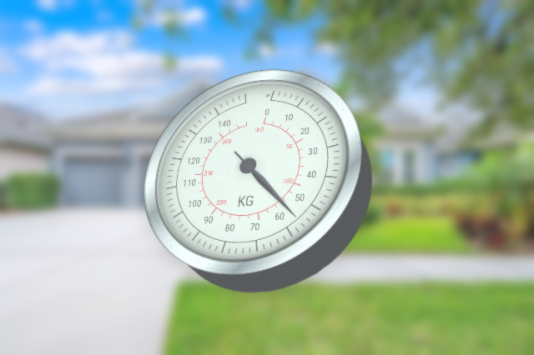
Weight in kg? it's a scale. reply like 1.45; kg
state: 56; kg
